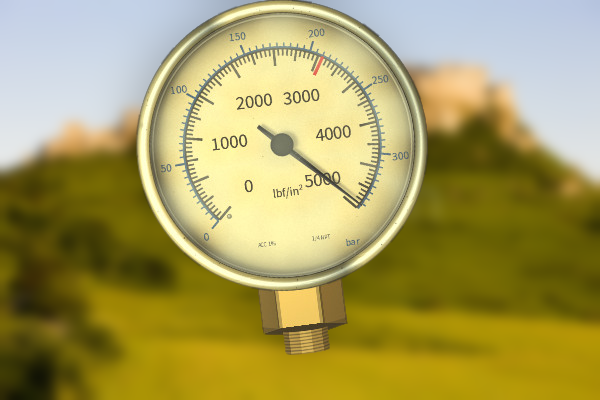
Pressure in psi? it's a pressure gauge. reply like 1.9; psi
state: 4950; psi
